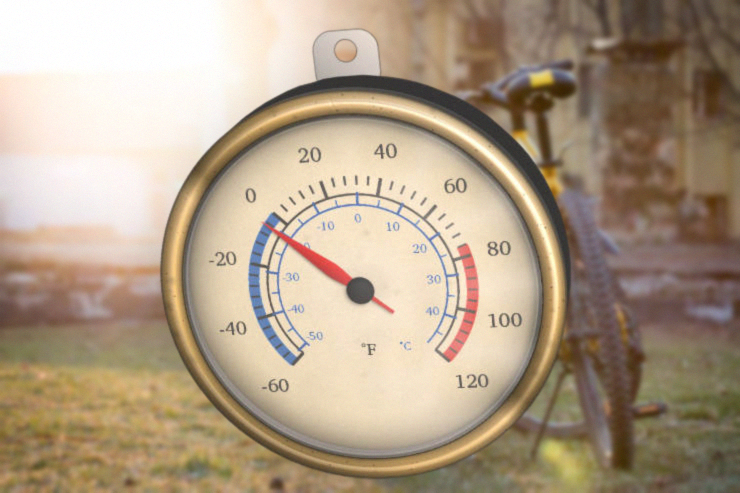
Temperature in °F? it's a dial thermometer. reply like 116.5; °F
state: -4; °F
